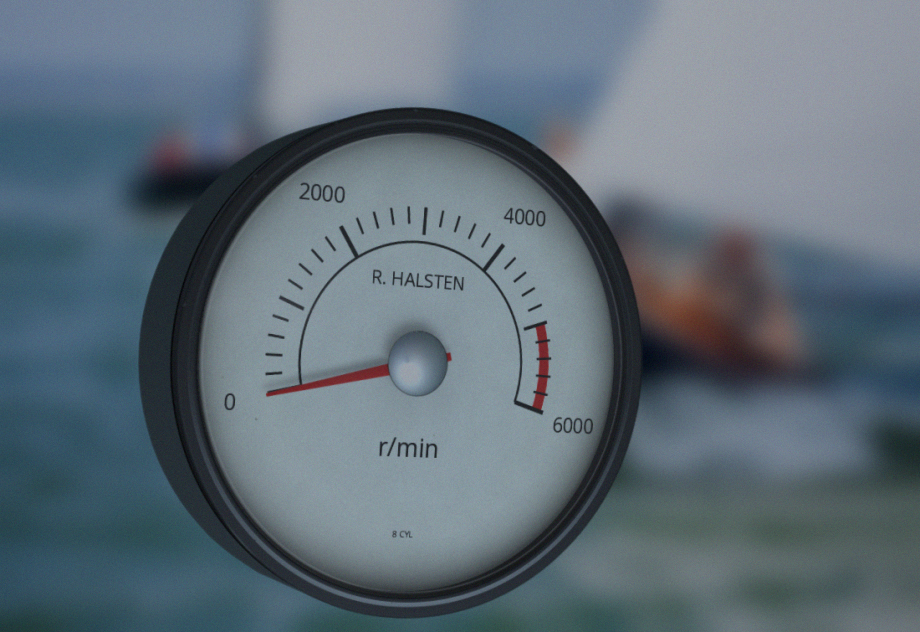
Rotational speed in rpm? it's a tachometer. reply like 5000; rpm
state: 0; rpm
